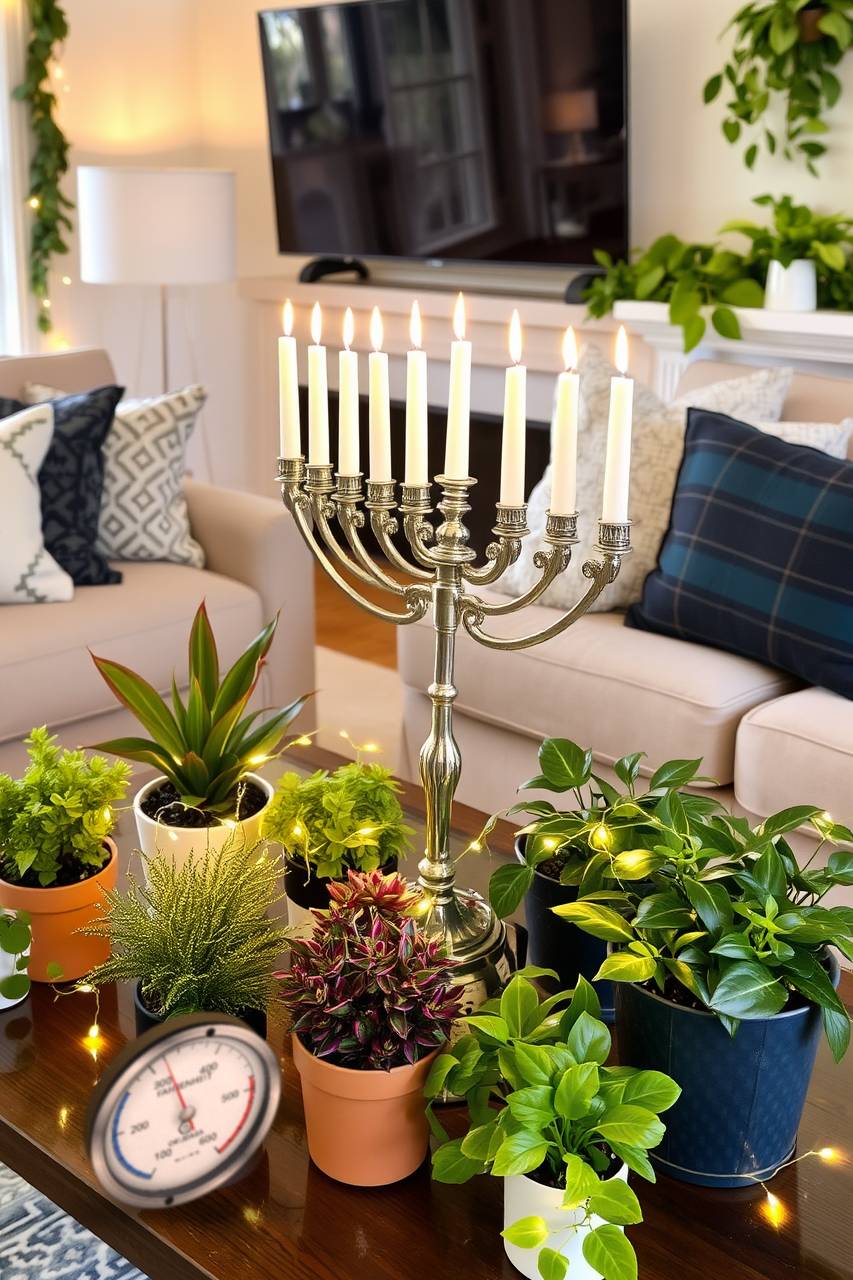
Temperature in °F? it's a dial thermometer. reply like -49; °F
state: 320; °F
